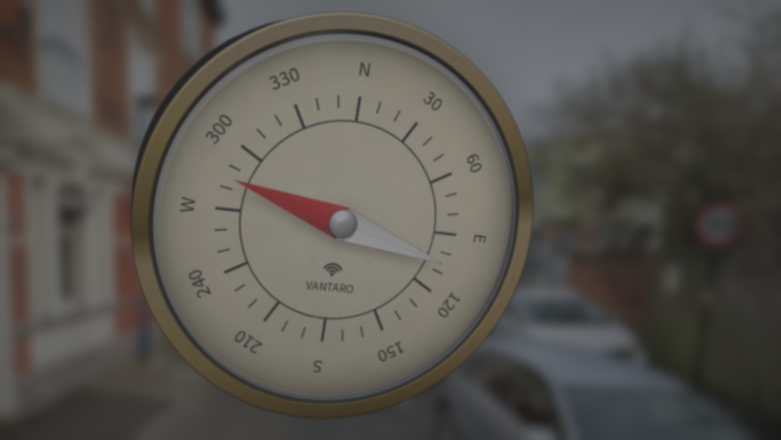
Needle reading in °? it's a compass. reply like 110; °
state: 285; °
